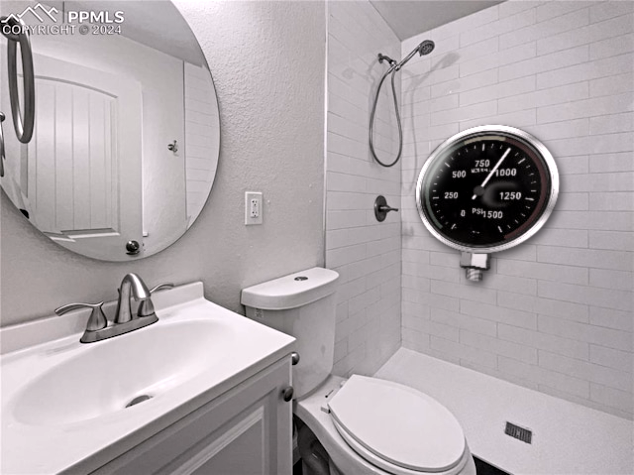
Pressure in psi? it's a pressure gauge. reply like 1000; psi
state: 900; psi
